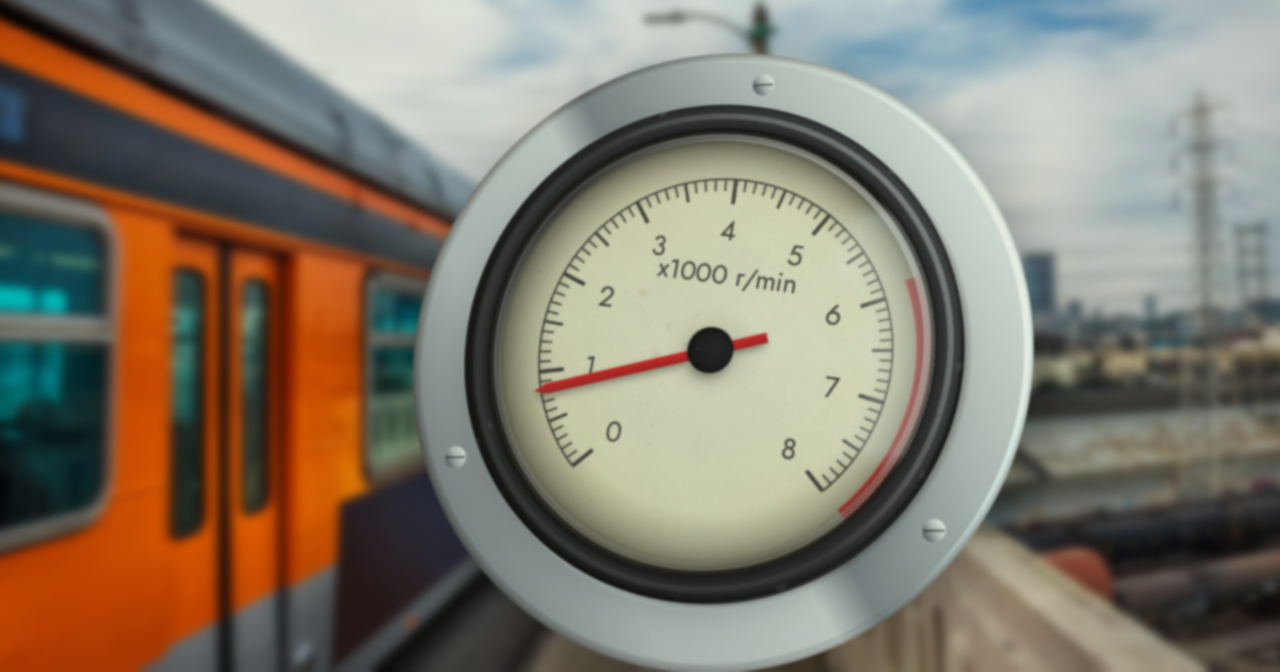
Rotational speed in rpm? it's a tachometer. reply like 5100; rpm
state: 800; rpm
